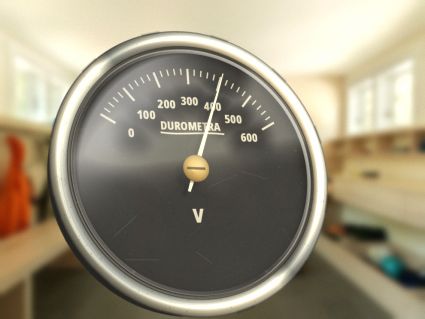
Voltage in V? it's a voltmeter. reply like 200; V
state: 400; V
